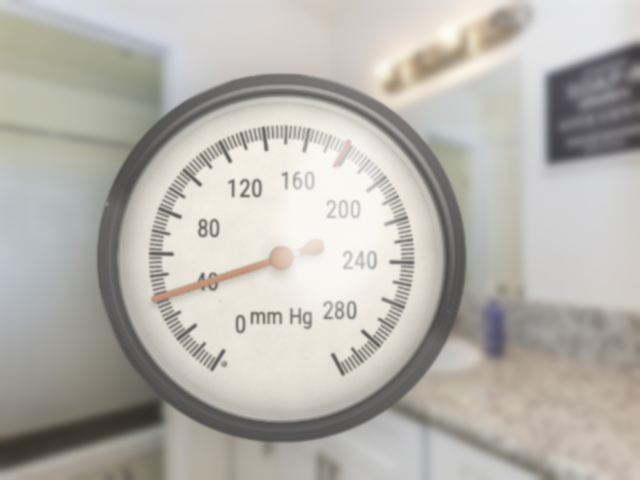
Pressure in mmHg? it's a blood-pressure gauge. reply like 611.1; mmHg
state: 40; mmHg
